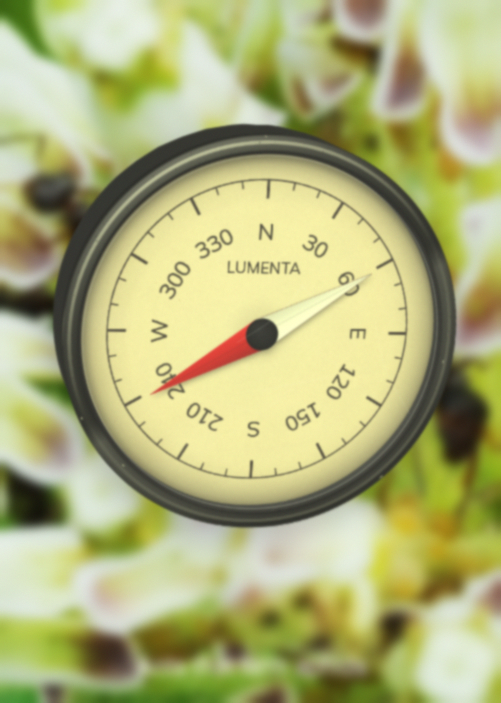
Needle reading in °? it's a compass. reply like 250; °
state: 240; °
